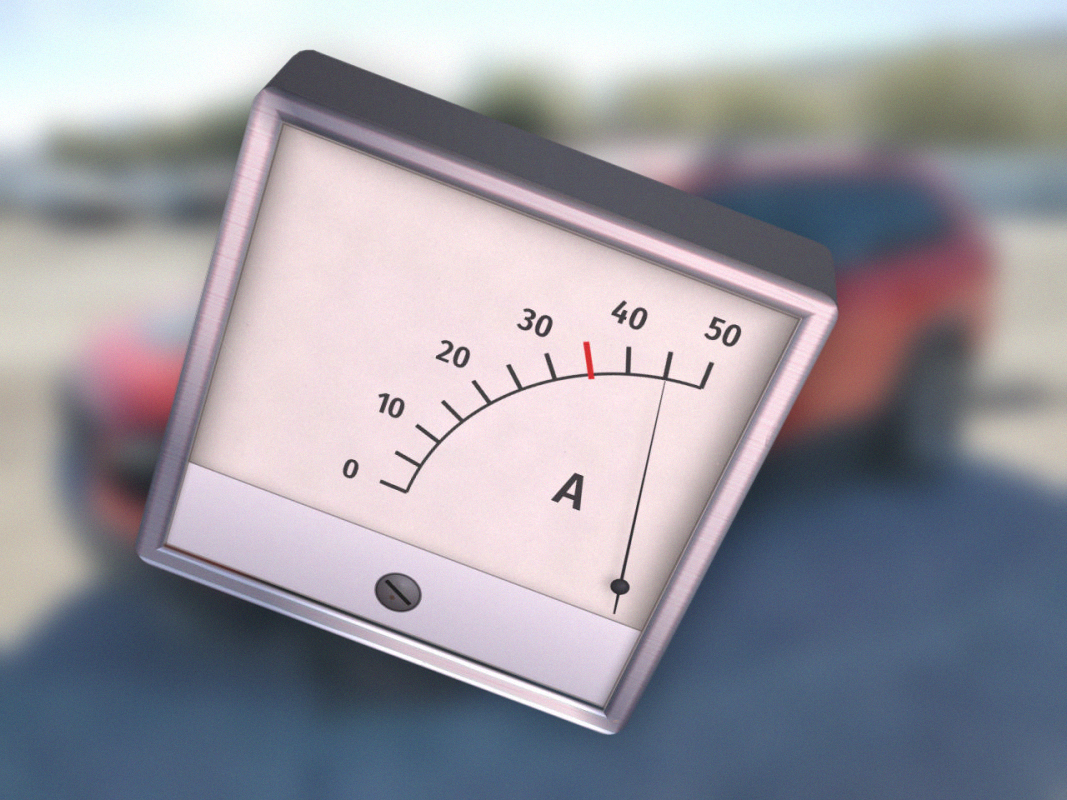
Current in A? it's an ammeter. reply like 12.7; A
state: 45; A
